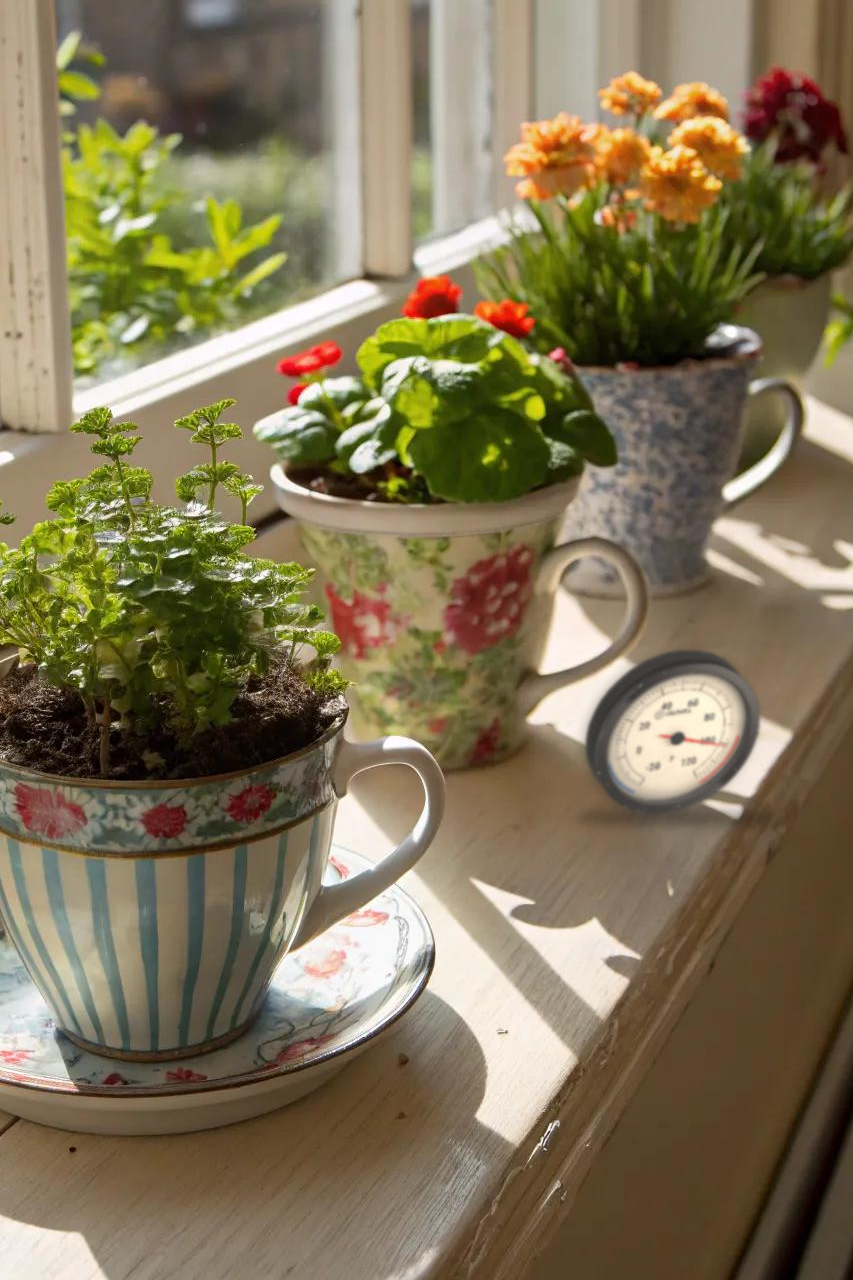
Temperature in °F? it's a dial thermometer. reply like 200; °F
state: 100; °F
